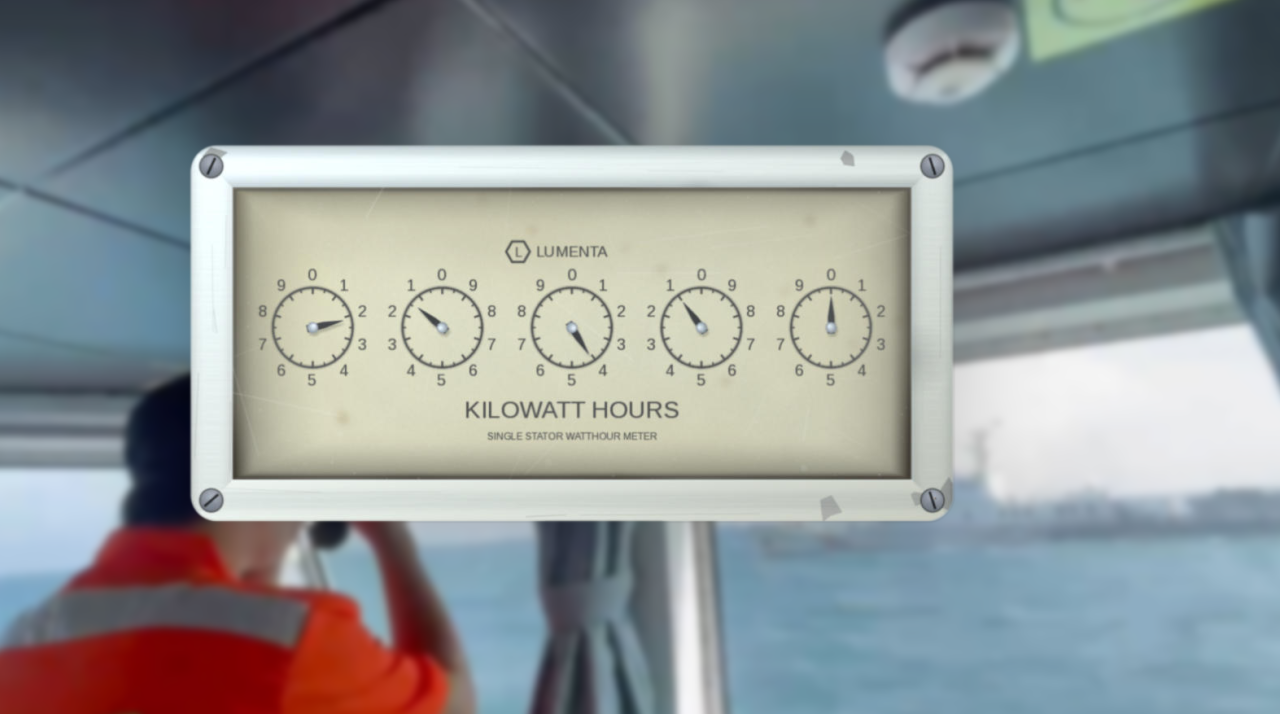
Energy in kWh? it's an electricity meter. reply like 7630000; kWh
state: 21410; kWh
